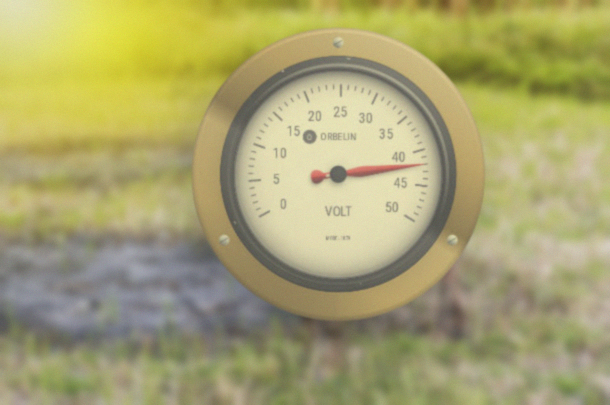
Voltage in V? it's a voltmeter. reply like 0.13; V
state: 42; V
